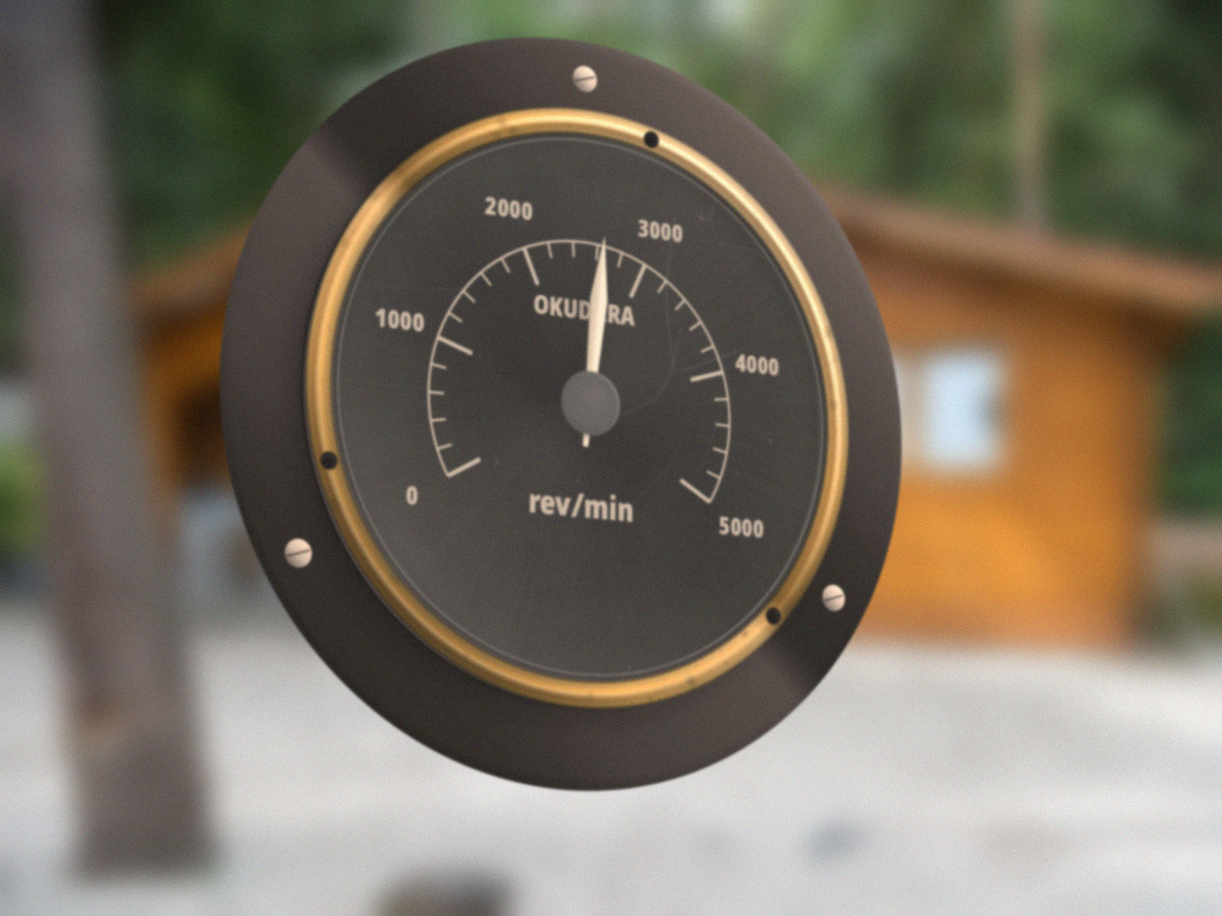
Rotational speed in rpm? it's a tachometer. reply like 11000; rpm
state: 2600; rpm
